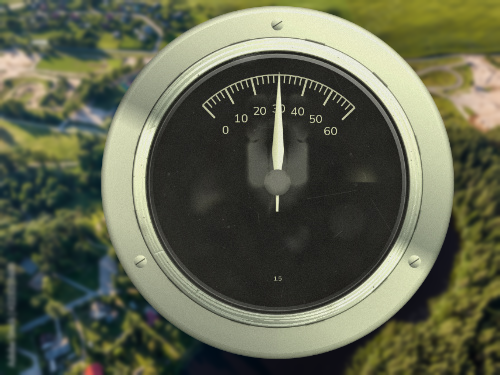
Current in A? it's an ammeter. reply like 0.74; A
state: 30; A
